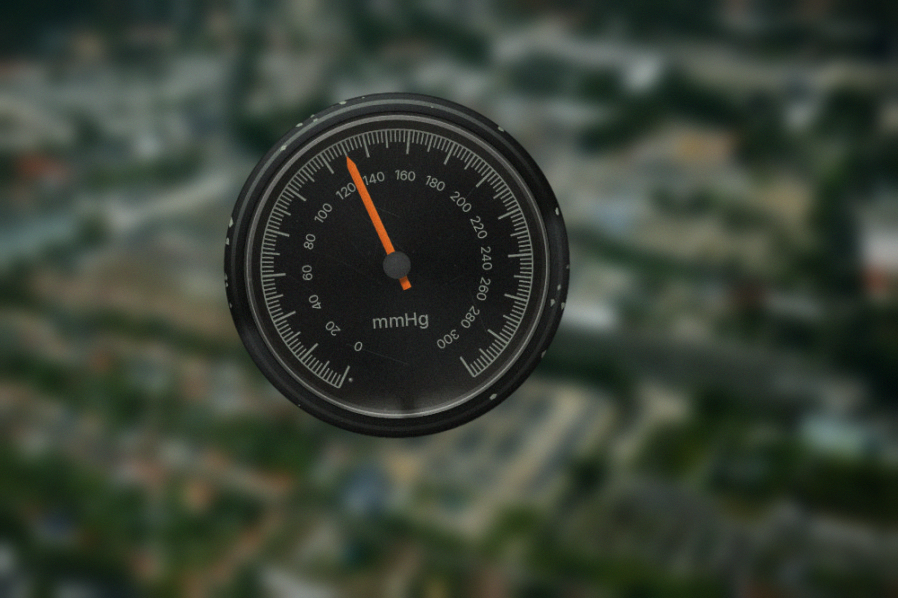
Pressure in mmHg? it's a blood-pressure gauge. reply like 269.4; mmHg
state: 130; mmHg
